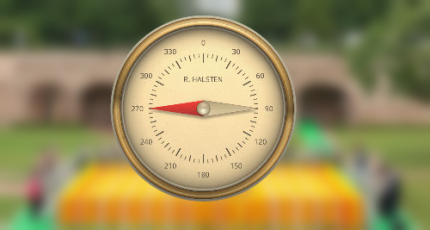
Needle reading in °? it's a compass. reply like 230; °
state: 270; °
